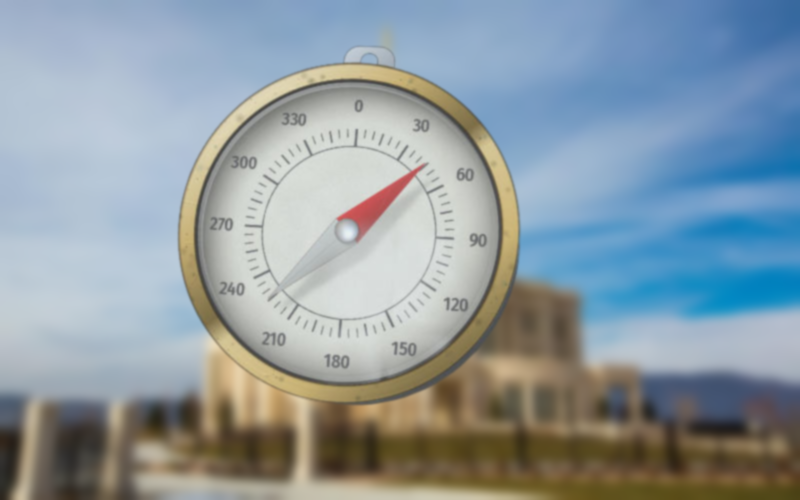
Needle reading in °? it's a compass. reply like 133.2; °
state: 45; °
